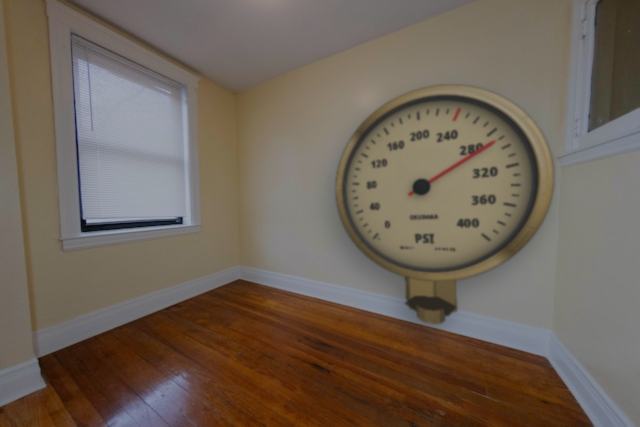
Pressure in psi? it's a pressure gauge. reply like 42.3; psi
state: 290; psi
